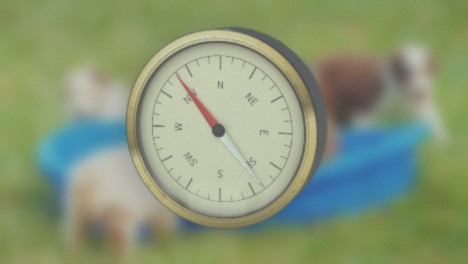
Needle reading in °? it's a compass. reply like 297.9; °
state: 320; °
